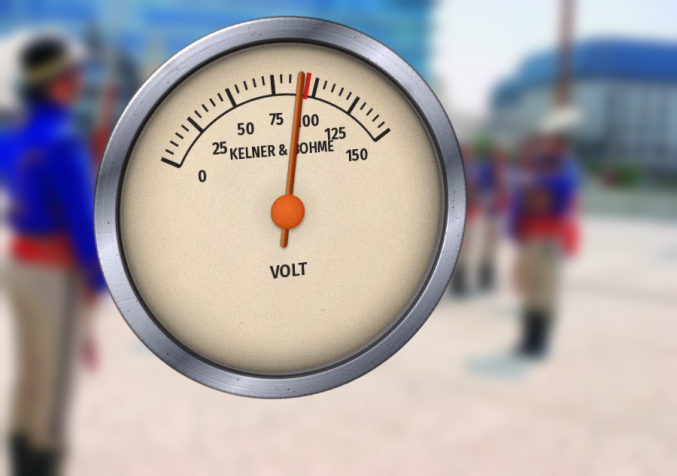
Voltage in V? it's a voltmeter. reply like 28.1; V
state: 90; V
